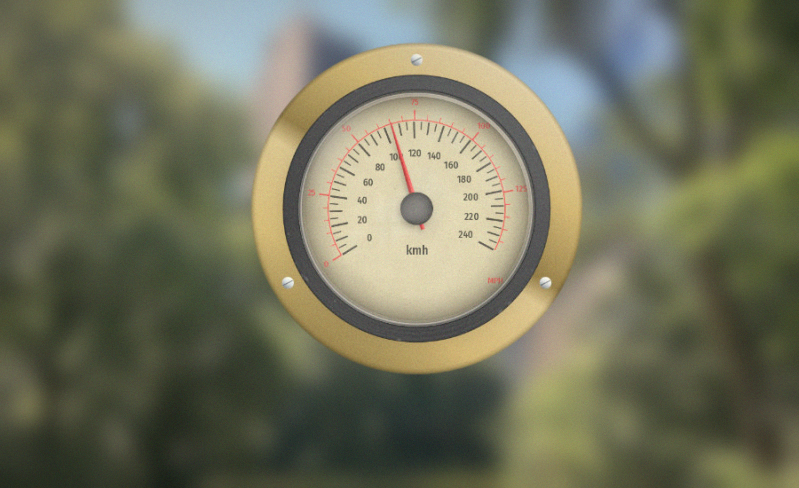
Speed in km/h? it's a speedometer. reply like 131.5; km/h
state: 105; km/h
